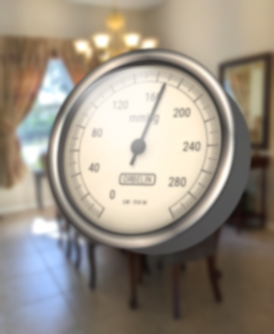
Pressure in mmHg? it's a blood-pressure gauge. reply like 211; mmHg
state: 170; mmHg
